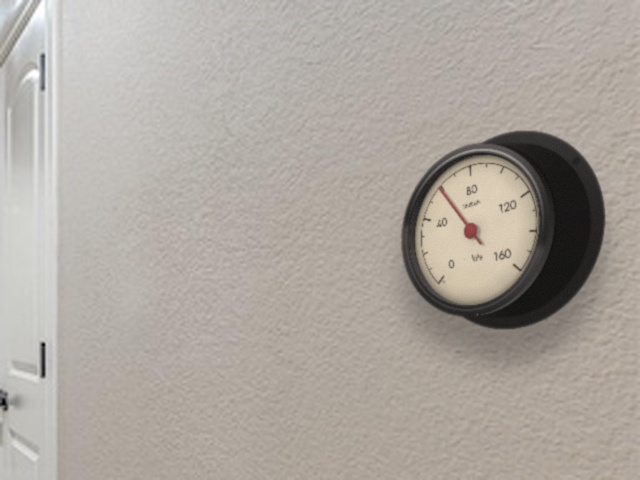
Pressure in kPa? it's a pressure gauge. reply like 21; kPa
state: 60; kPa
